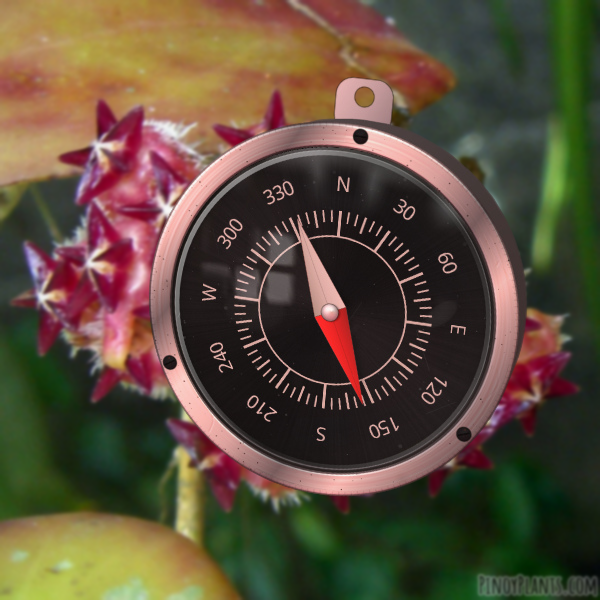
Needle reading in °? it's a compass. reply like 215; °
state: 155; °
